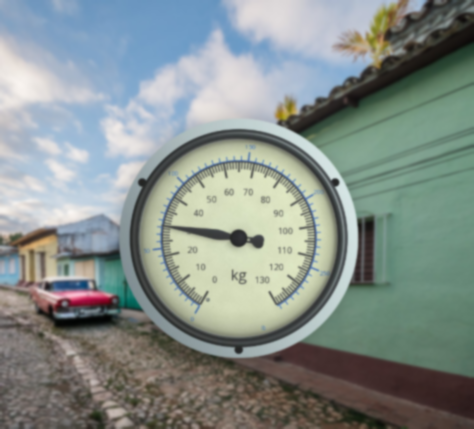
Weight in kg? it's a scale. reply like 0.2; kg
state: 30; kg
